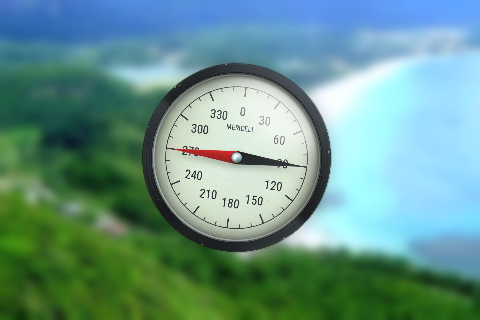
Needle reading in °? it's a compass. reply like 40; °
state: 270; °
